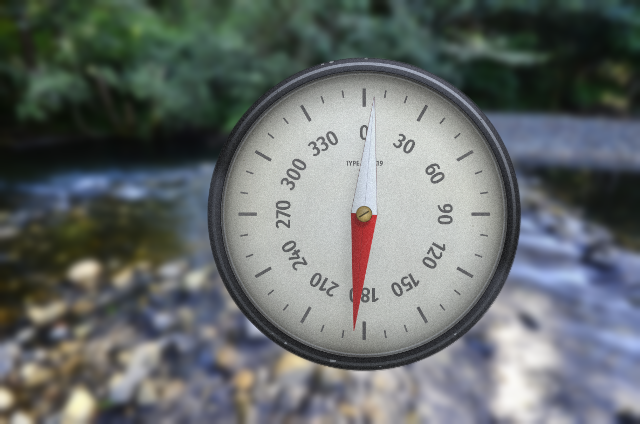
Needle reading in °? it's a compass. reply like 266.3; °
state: 185; °
